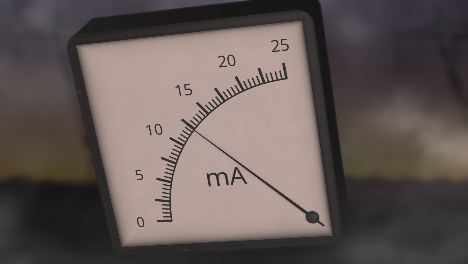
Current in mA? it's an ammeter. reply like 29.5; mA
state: 12.5; mA
